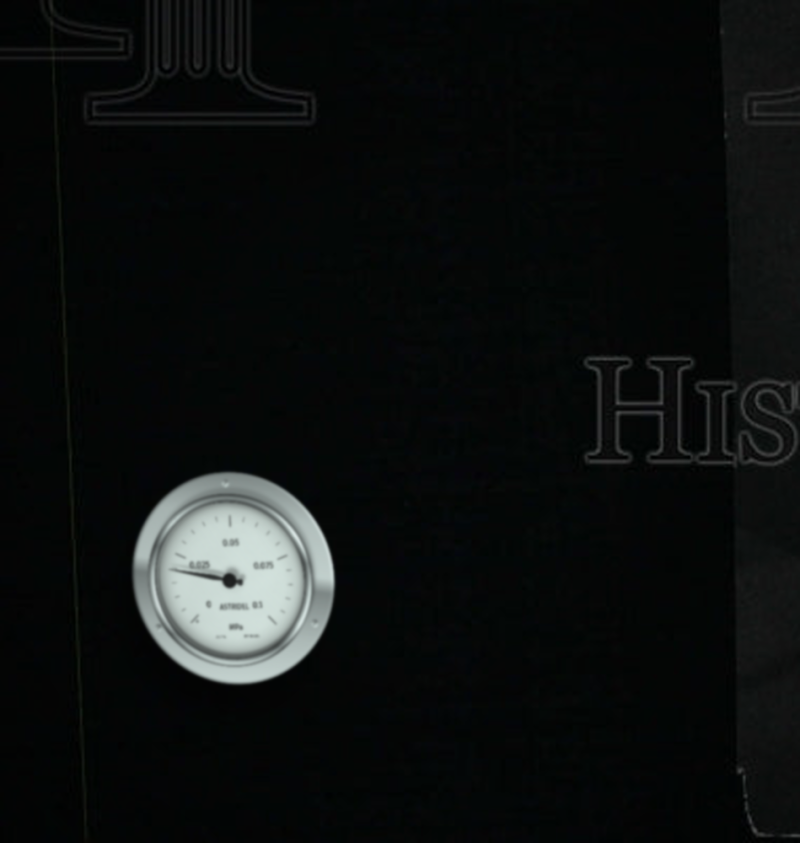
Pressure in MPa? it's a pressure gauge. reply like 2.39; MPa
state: 0.02; MPa
